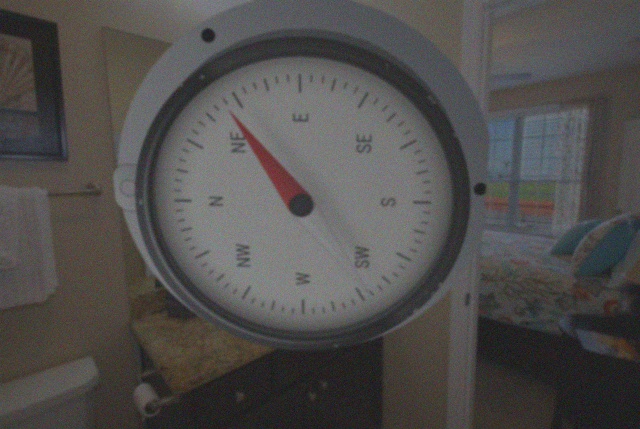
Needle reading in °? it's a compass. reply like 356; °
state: 55; °
